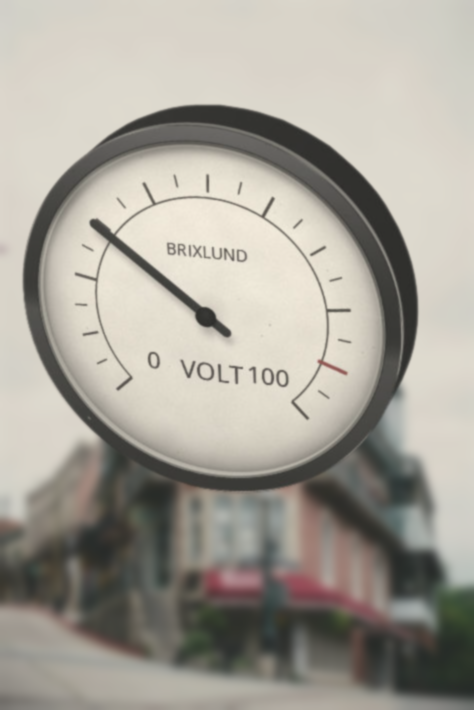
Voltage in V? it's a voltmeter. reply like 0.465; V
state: 30; V
